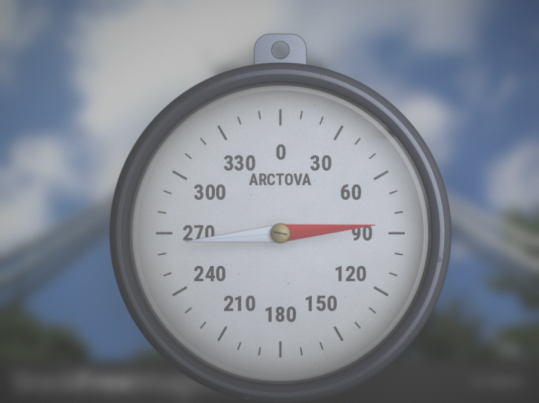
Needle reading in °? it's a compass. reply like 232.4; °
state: 85; °
